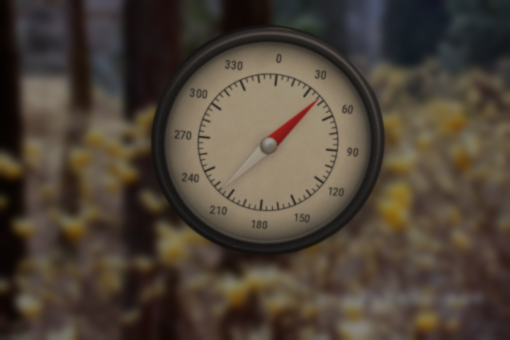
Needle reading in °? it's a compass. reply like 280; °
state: 40; °
